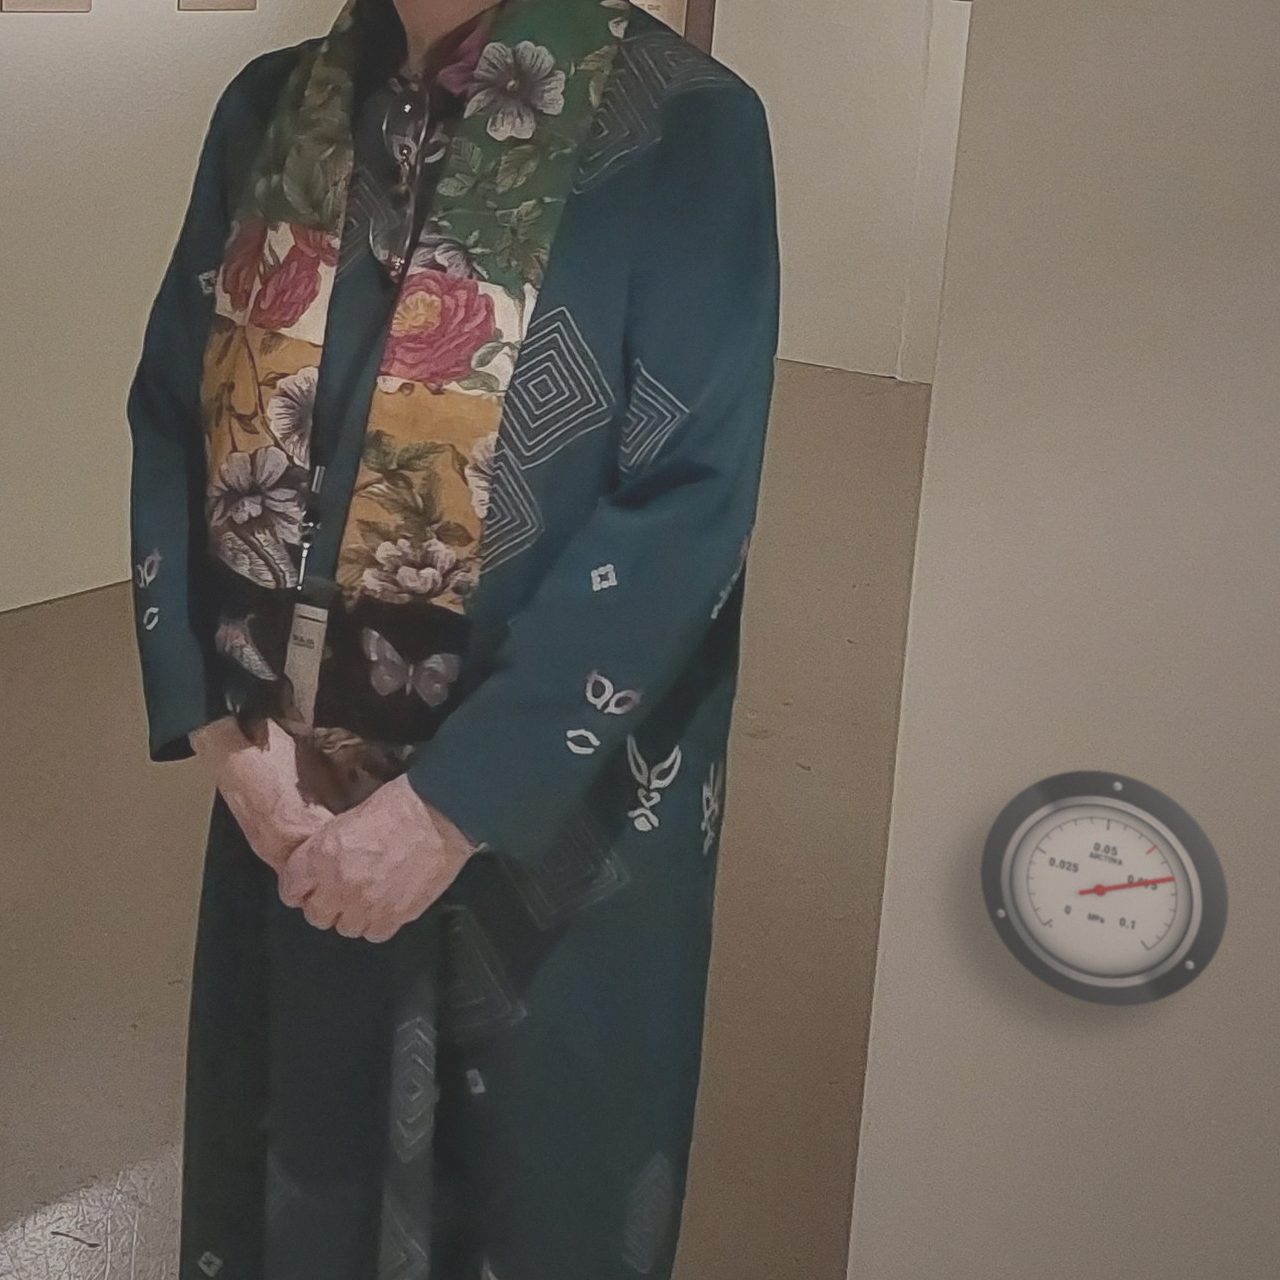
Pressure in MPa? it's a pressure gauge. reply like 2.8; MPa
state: 0.075; MPa
